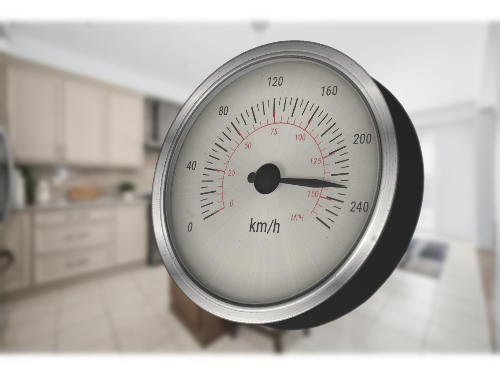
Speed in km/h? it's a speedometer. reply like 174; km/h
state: 230; km/h
